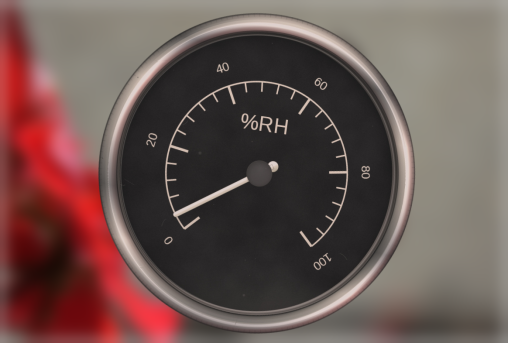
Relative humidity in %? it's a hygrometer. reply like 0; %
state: 4; %
